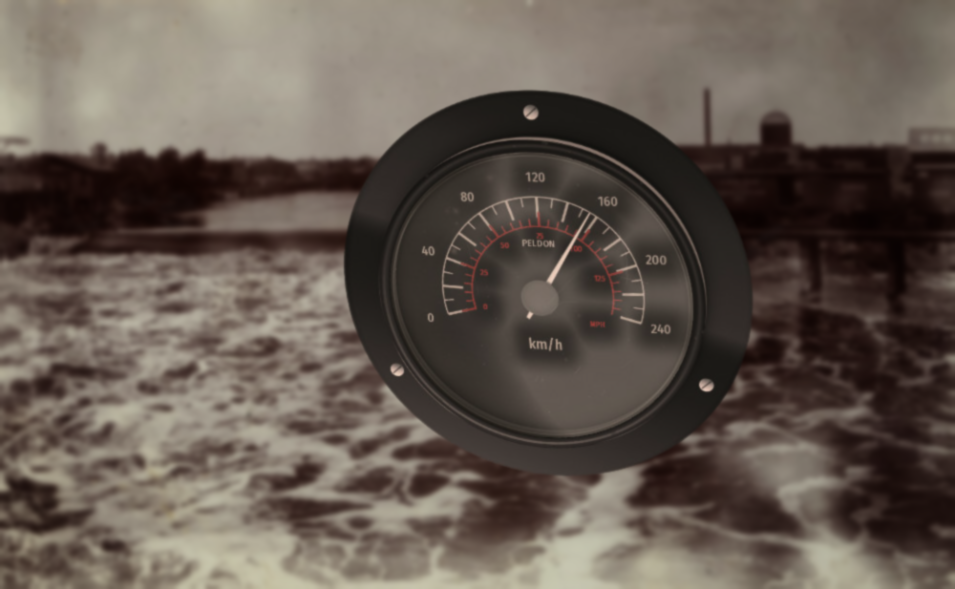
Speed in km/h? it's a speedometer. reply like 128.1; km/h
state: 155; km/h
